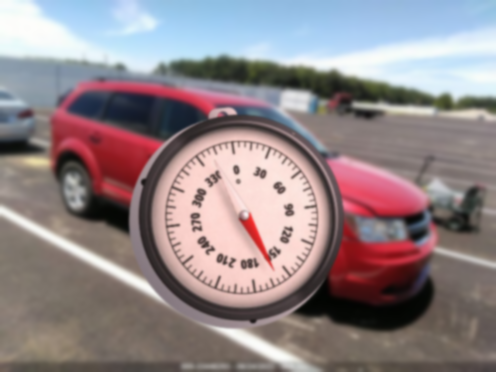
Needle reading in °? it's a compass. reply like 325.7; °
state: 160; °
